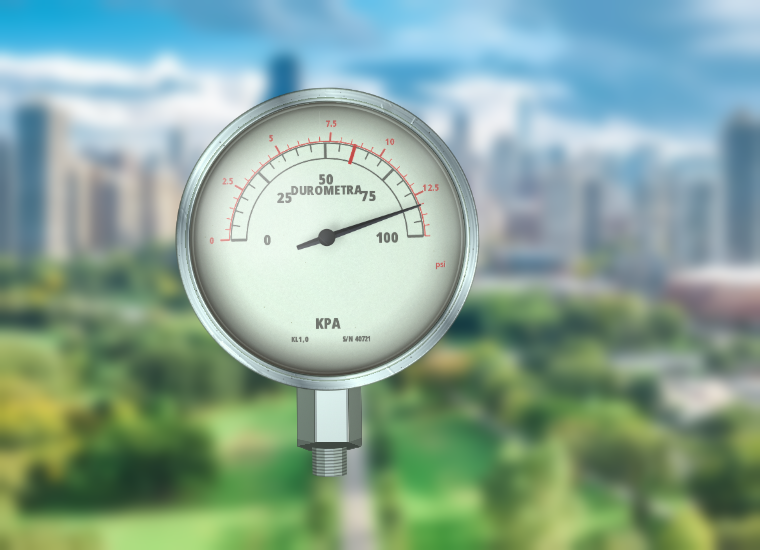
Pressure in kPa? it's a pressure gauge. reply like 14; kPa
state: 90; kPa
